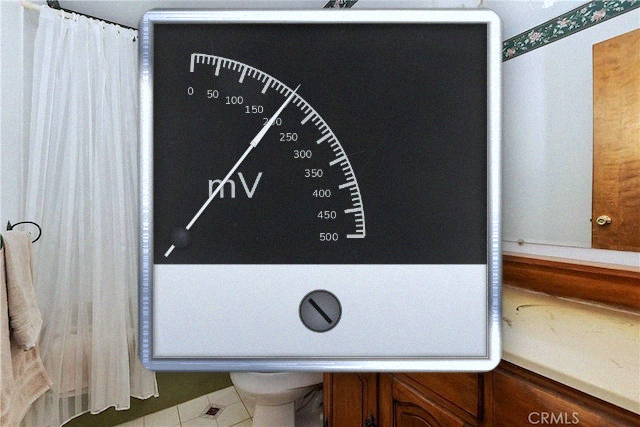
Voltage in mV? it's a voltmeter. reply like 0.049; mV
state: 200; mV
